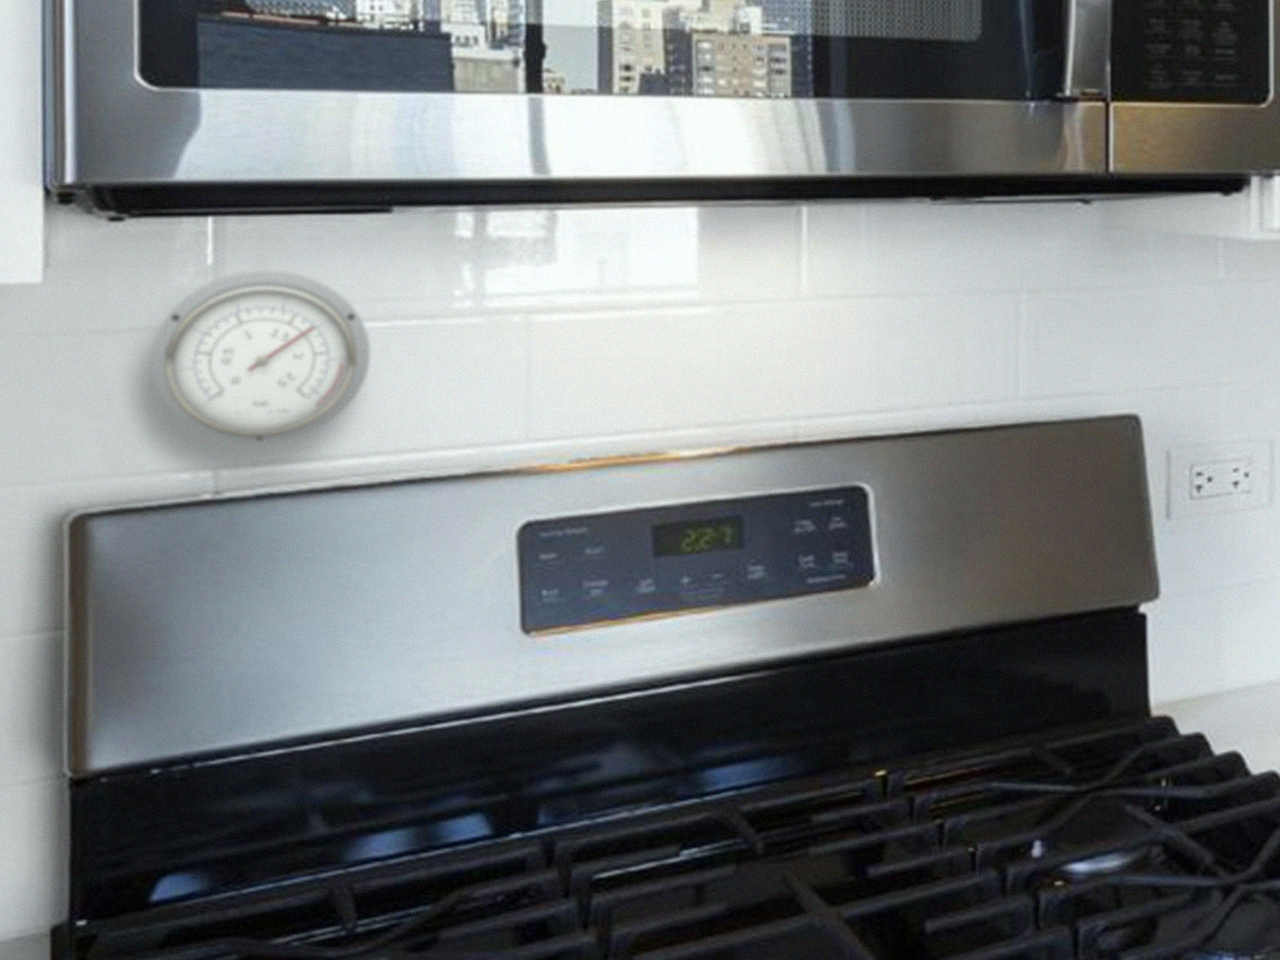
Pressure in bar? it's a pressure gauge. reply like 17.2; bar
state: 1.7; bar
